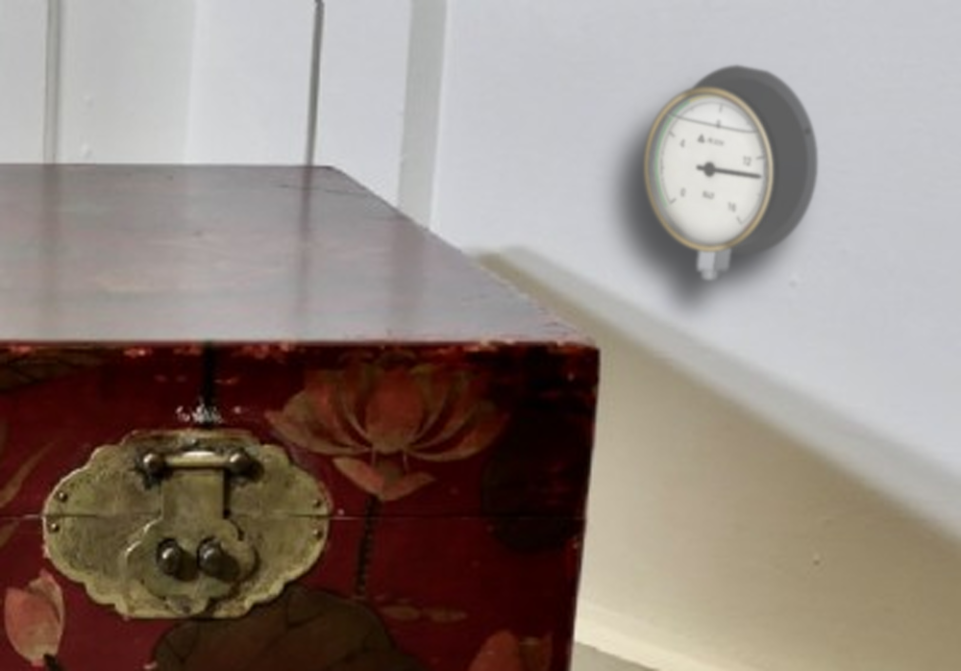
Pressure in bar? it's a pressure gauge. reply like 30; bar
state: 13; bar
